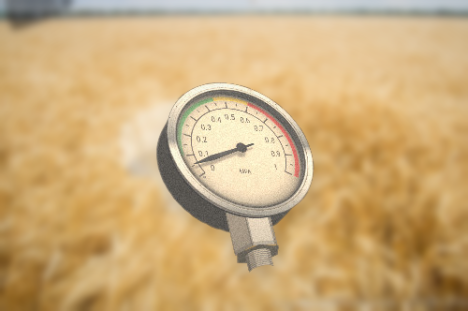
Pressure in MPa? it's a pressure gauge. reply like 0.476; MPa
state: 0.05; MPa
